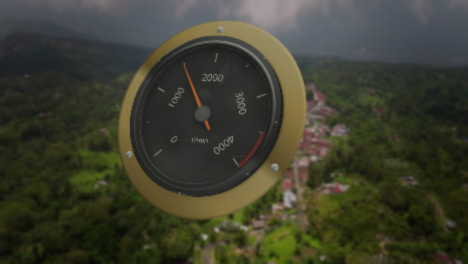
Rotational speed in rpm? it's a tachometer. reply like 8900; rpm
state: 1500; rpm
